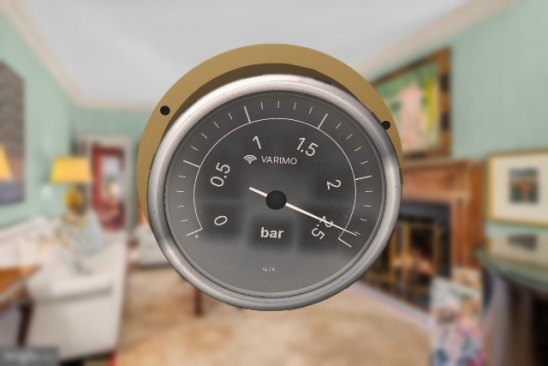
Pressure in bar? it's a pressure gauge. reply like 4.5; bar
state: 2.4; bar
